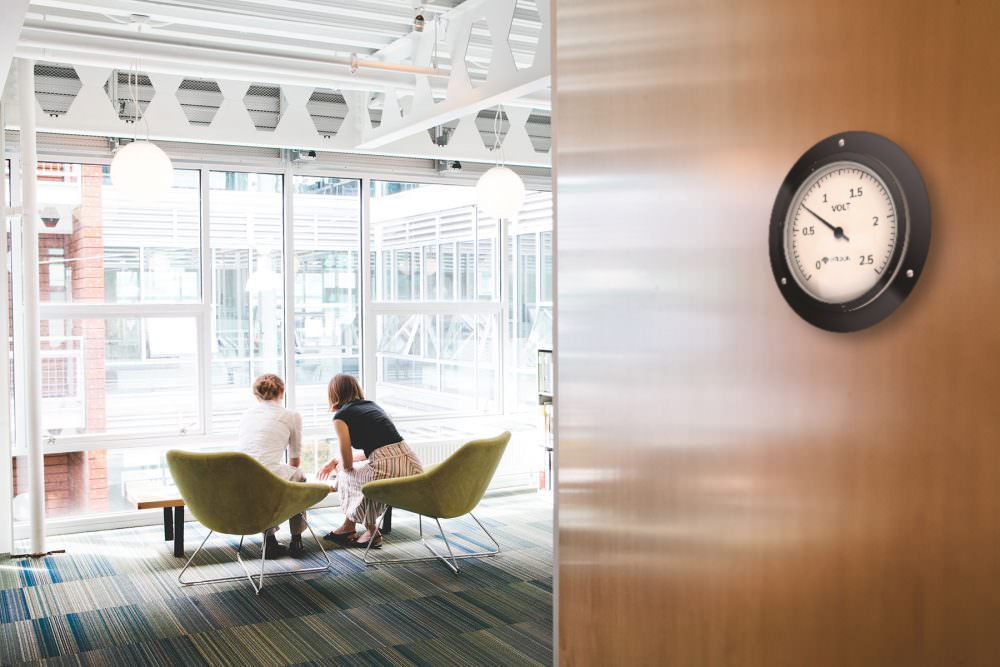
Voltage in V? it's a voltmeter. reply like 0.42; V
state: 0.75; V
